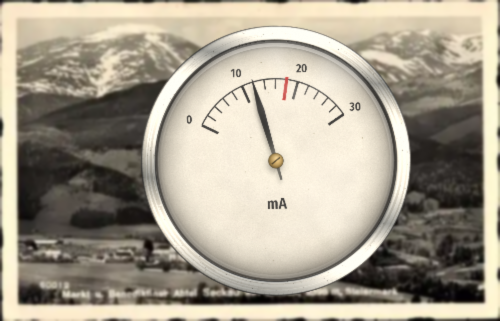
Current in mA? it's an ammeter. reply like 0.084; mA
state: 12; mA
